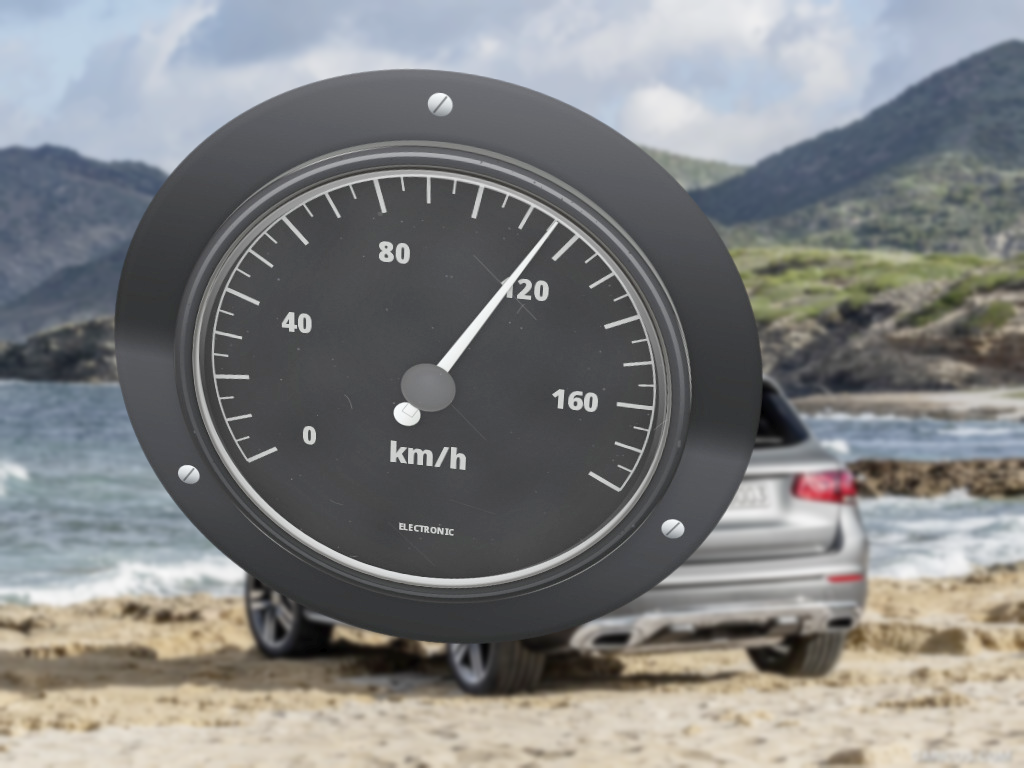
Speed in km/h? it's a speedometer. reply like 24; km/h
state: 115; km/h
